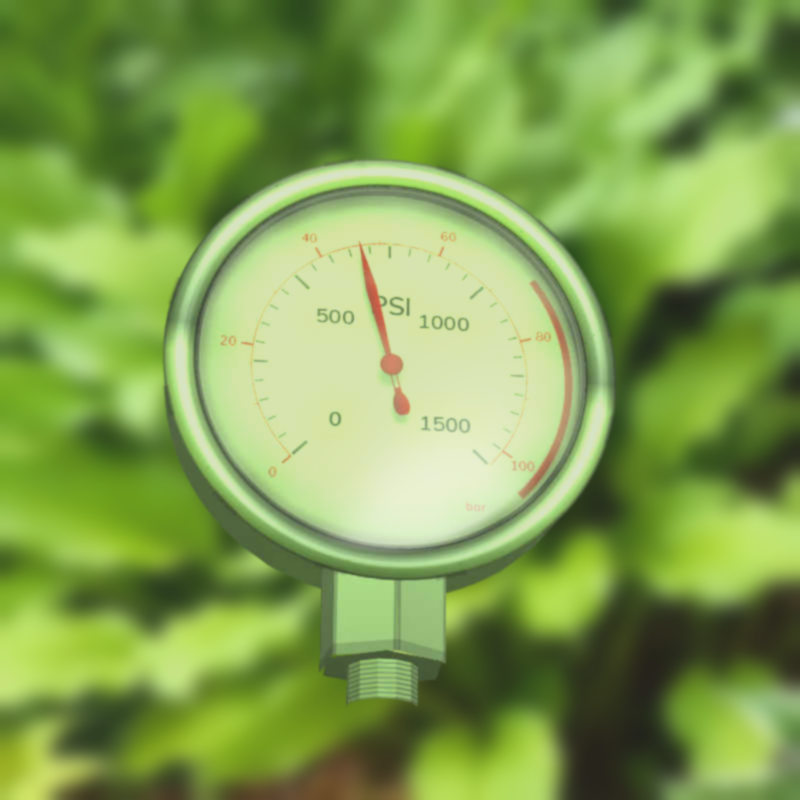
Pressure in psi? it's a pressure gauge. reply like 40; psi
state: 675; psi
